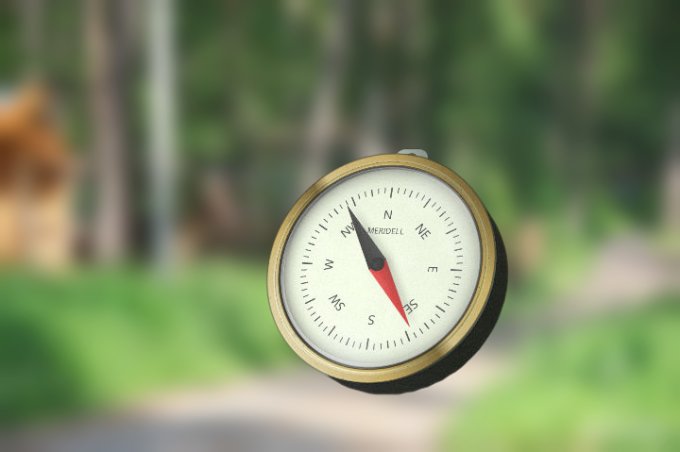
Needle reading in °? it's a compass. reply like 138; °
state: 145; °
